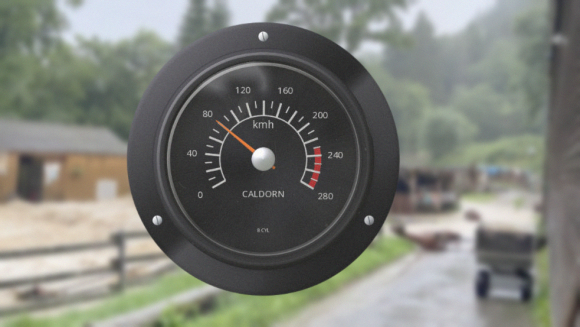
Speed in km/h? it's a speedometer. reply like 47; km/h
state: 80; km/h
